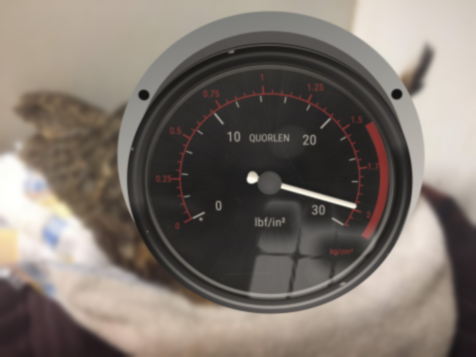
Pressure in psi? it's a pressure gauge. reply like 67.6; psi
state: 28; psi
